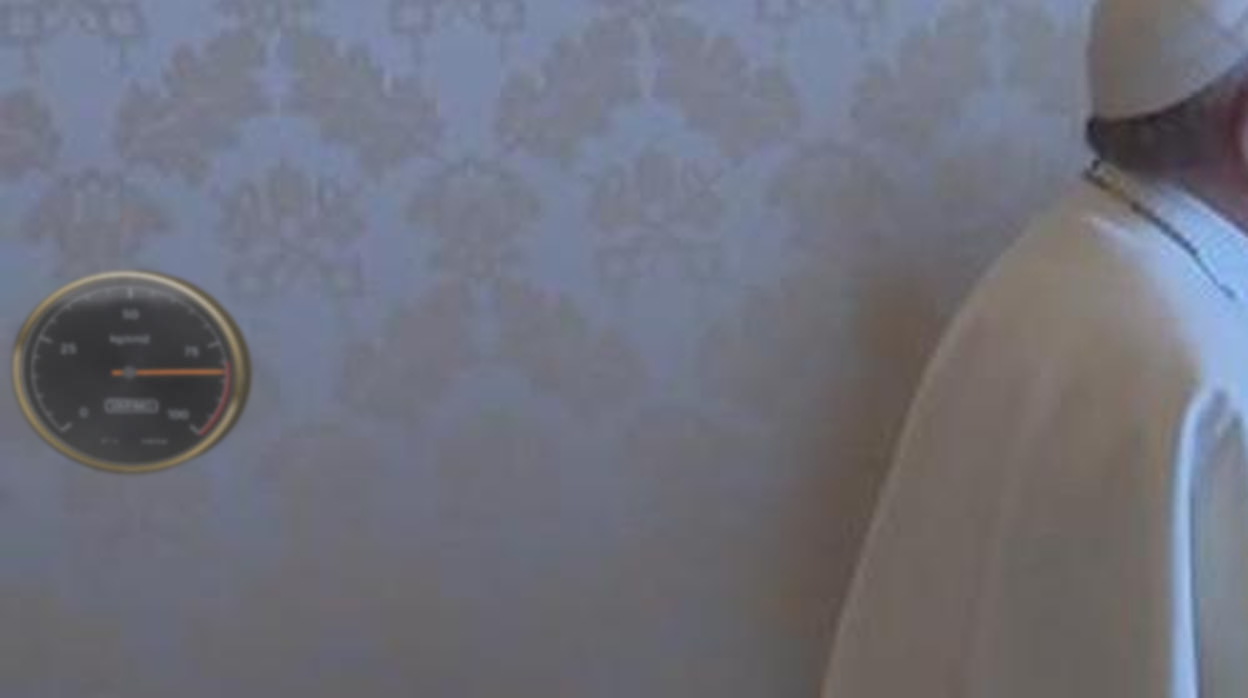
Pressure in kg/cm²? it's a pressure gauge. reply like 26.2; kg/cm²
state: 82.5; kg/cm²
